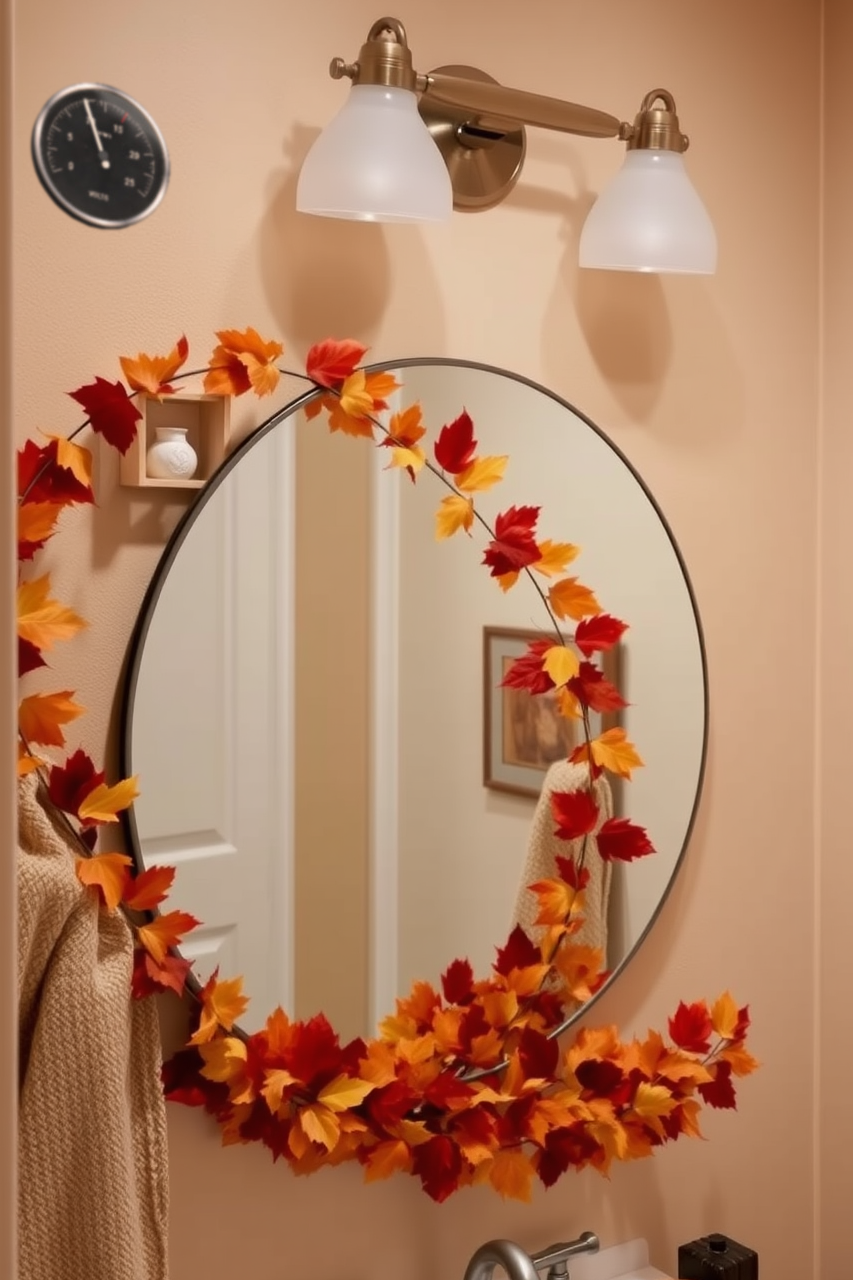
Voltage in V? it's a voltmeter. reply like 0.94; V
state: 10; V
